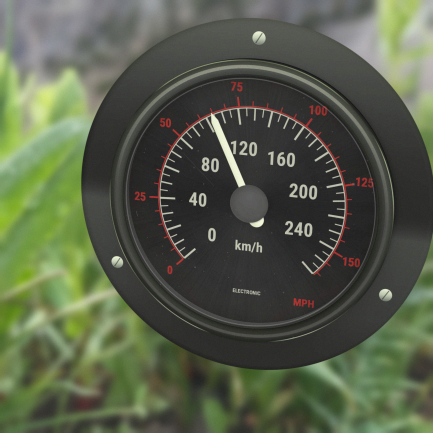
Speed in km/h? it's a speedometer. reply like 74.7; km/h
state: 105; km/h
